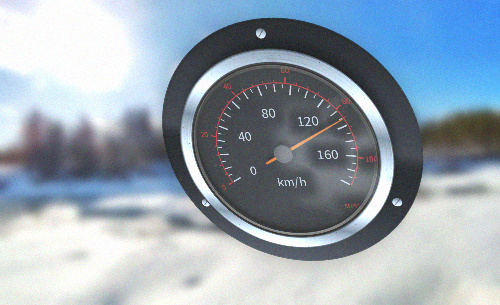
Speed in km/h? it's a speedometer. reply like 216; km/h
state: 135; km/h
